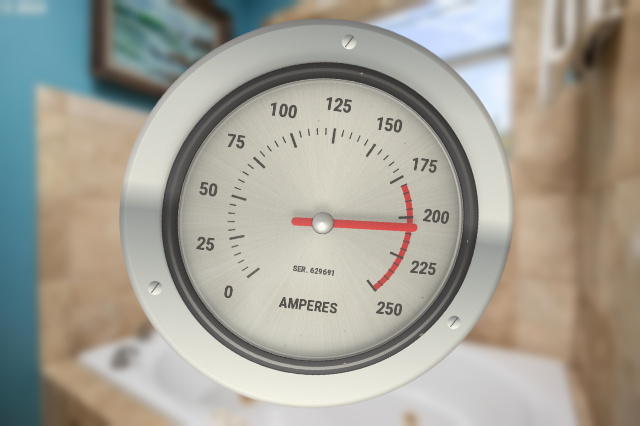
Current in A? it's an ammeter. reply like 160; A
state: 205; A
